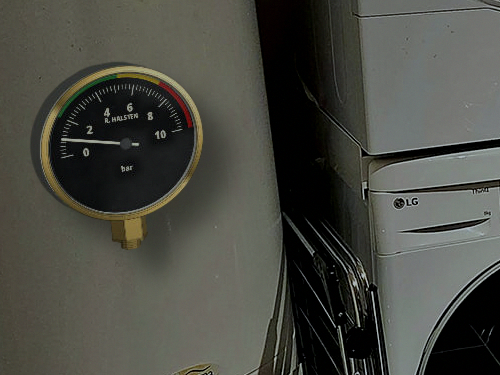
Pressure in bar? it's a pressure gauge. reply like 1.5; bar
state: 1; bar
